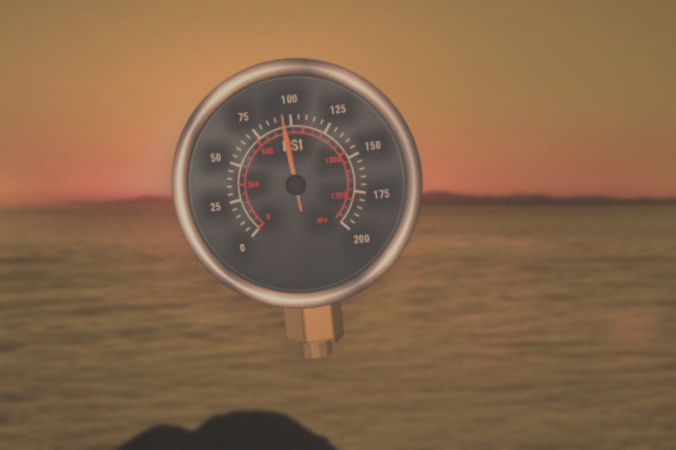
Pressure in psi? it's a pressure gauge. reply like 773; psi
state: 95; psi
